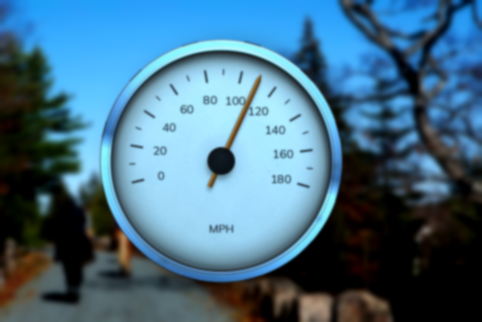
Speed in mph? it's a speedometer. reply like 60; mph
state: 110; mph
